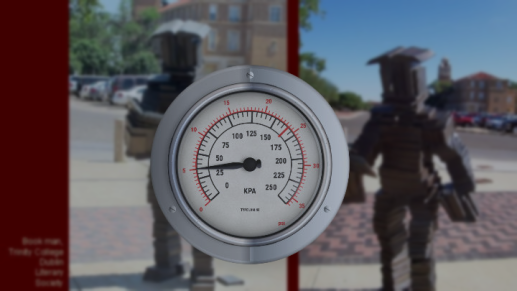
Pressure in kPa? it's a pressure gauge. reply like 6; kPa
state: 35; kPa
